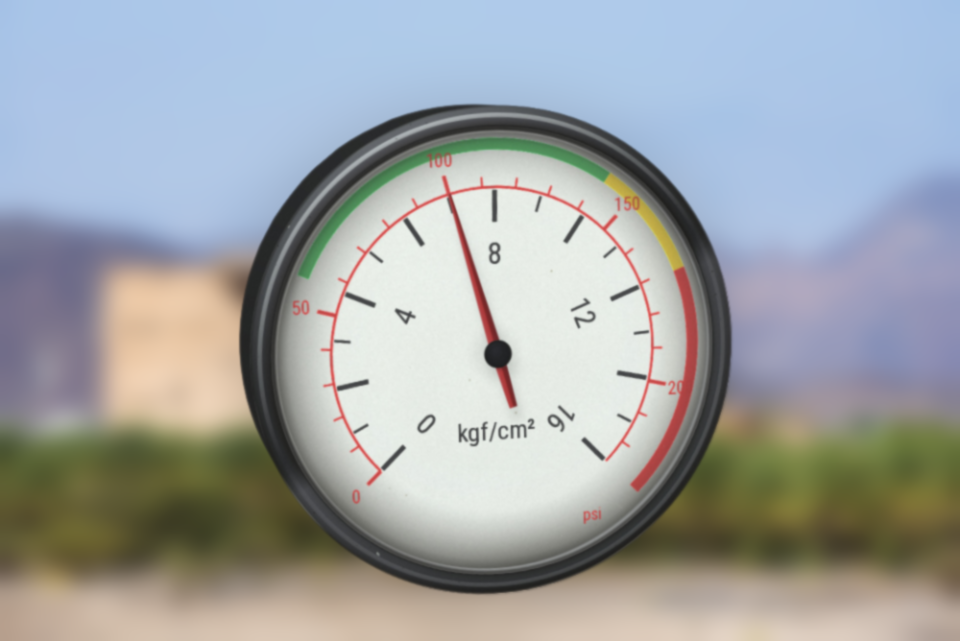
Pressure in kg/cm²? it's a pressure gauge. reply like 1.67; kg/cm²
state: 7; kg/cm²
